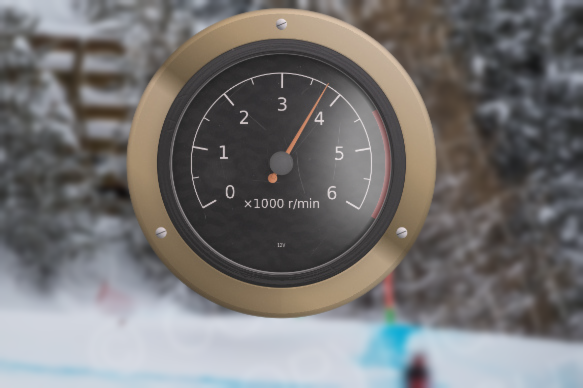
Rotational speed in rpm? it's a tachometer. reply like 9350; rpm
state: 3750; rpm
